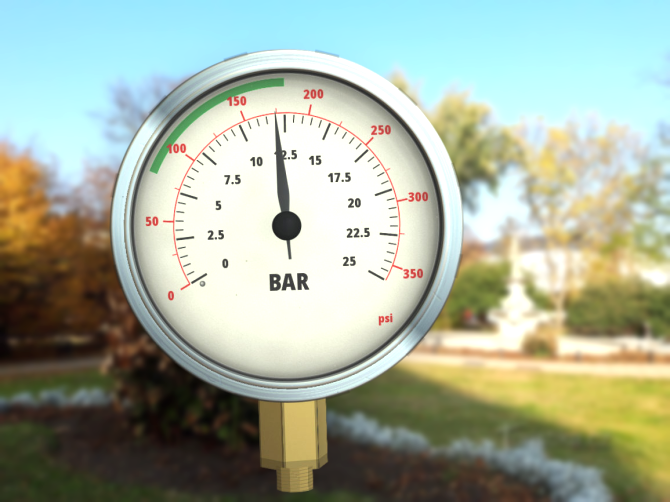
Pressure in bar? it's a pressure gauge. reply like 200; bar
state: 12; bar
